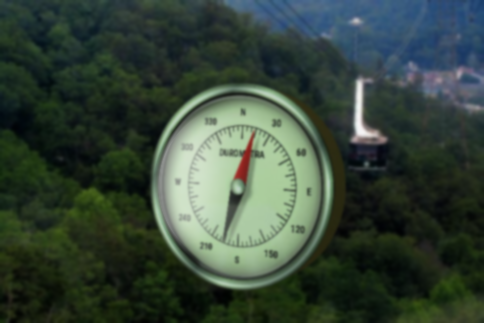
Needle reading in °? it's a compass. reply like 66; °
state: 15; °
